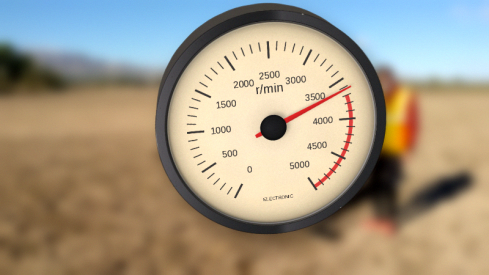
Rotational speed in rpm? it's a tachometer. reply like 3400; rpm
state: 3600; rpm
